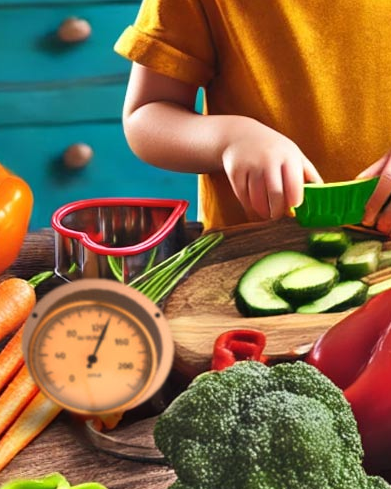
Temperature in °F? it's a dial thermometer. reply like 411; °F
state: 130; °F
